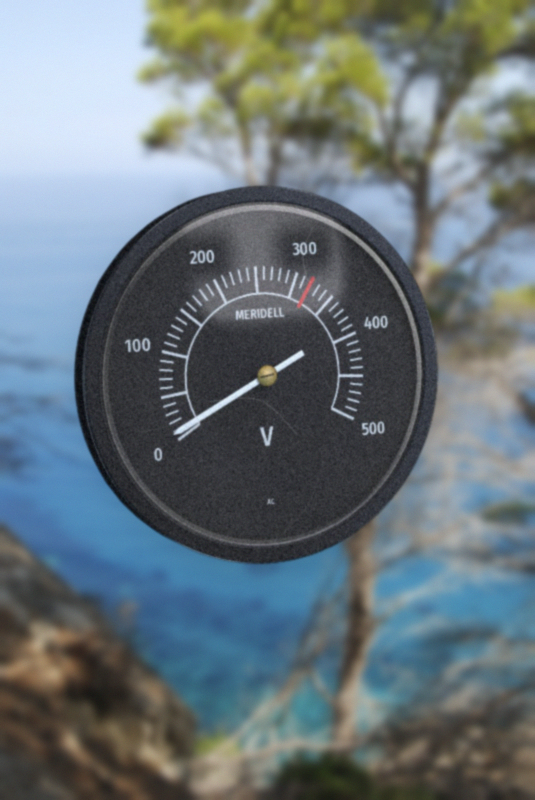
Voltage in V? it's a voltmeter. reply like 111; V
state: 10; V
